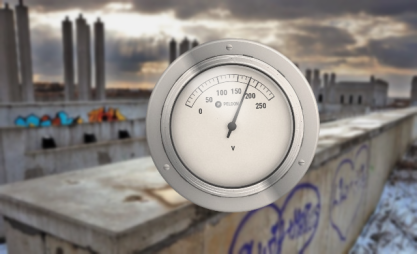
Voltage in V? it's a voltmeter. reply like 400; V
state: 180; V
